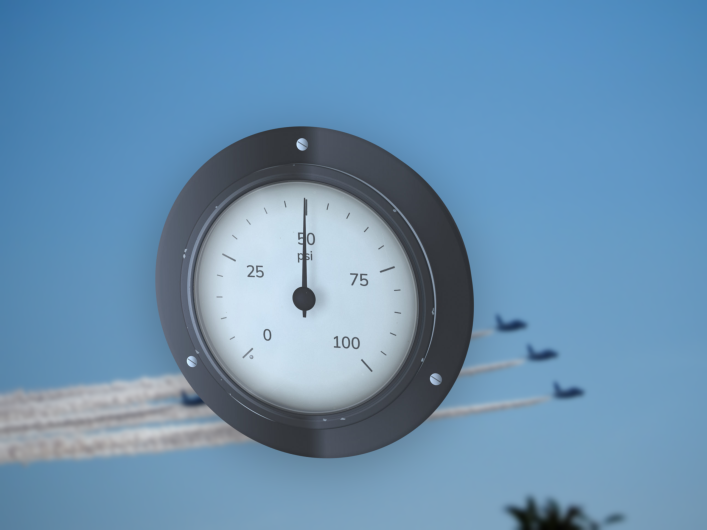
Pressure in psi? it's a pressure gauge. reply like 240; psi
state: 50; psi
